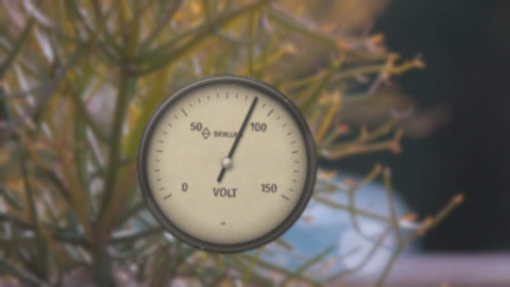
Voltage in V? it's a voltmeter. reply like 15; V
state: 90; V
